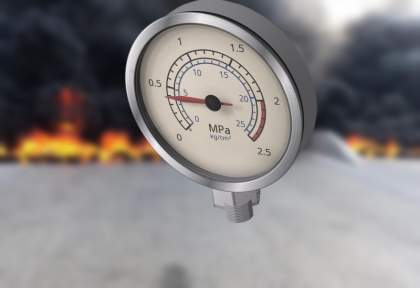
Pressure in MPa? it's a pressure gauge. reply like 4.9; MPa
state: 0.4; MPa
